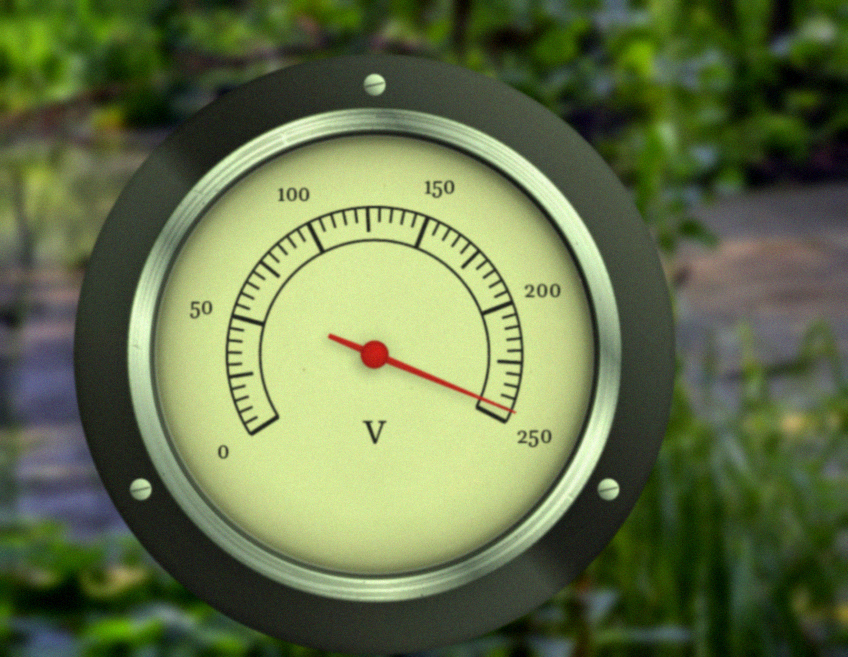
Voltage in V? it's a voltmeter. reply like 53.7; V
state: 245; V
